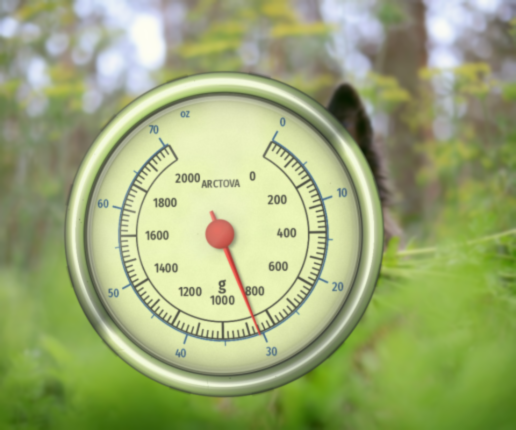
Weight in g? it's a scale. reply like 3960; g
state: 860; g
